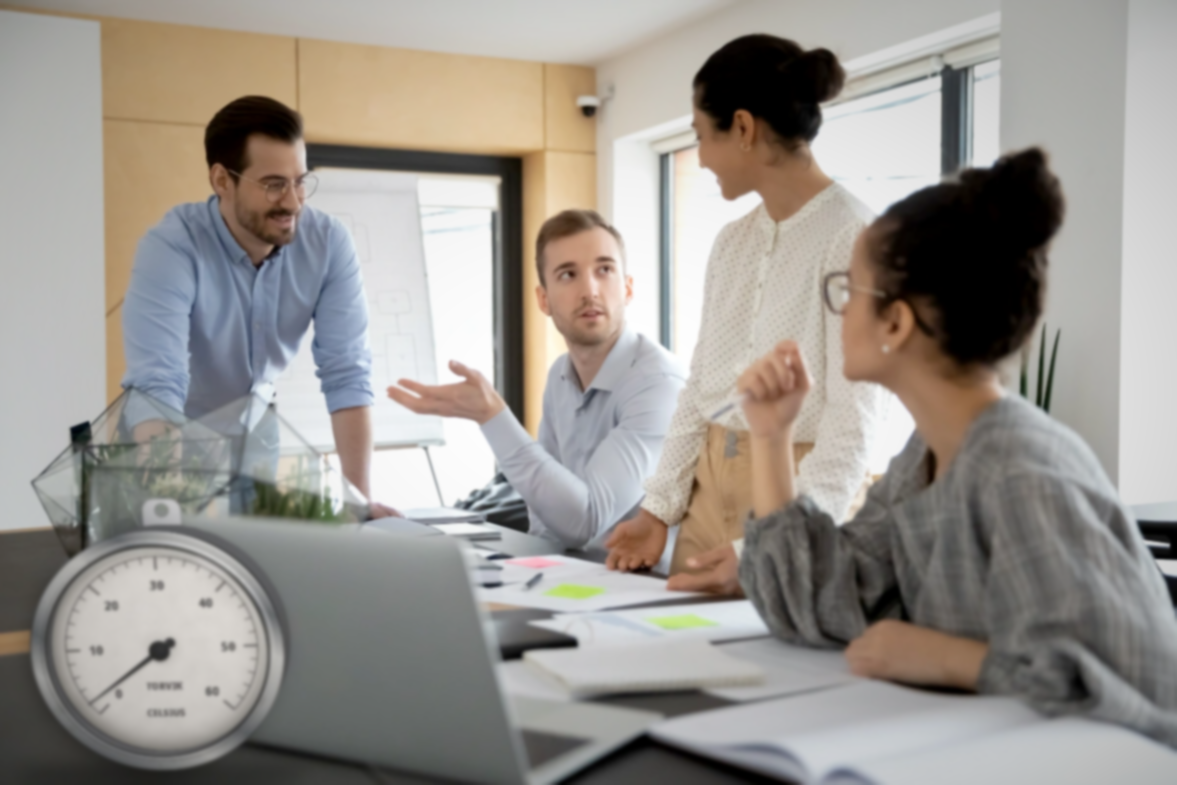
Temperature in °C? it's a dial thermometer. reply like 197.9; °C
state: 2; °C
